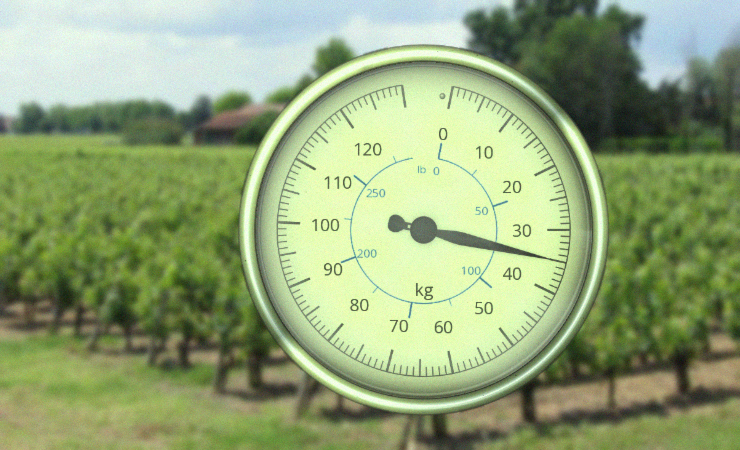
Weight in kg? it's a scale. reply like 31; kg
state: 35; kg
